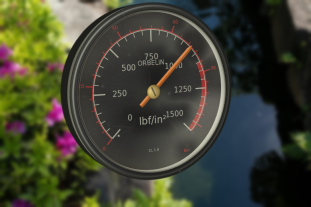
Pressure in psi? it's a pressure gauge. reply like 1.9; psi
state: 1000; psi
